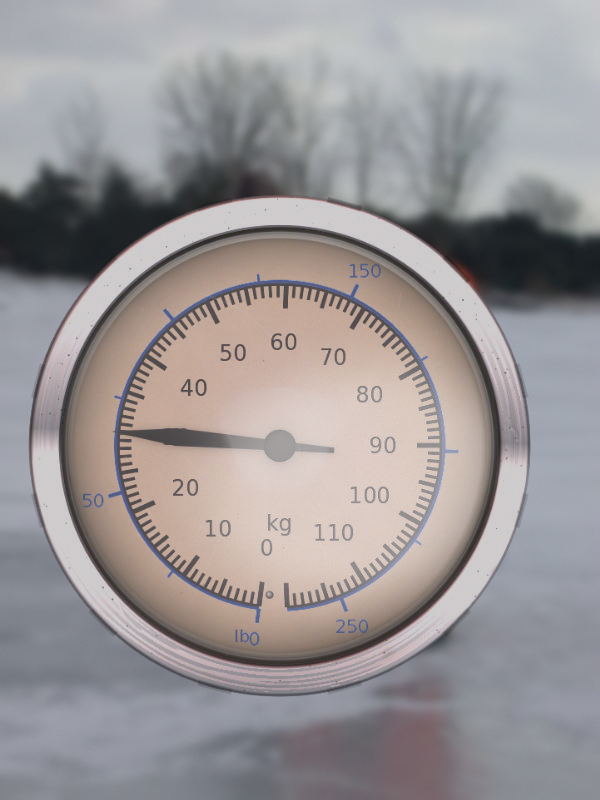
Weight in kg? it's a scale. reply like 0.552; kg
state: 30; kg
